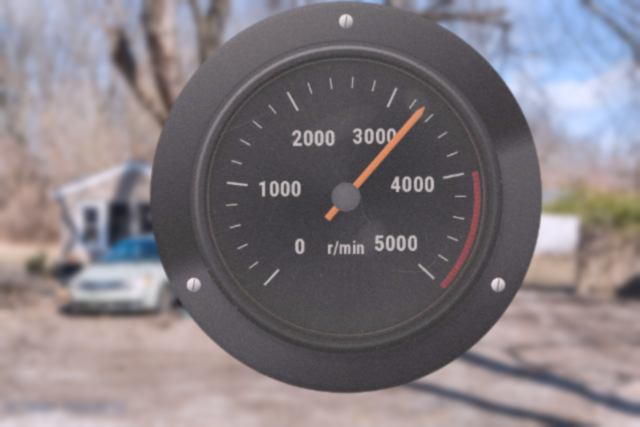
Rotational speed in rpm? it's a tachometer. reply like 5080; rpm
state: 3300; rpm
